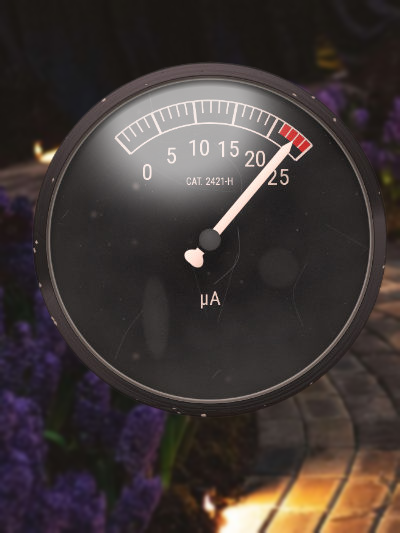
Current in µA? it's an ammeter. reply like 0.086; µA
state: 23; µA
